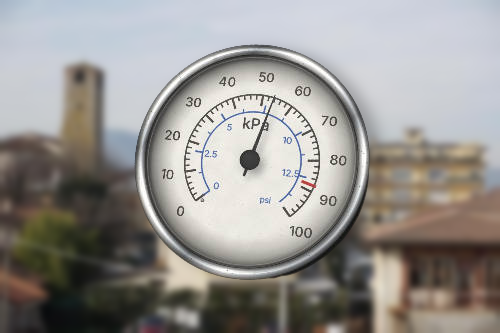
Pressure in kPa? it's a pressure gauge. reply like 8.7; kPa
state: 54; kPa
